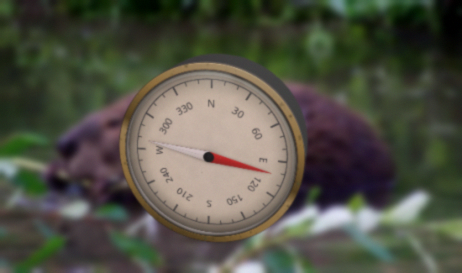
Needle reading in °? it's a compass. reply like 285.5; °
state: 100; °
